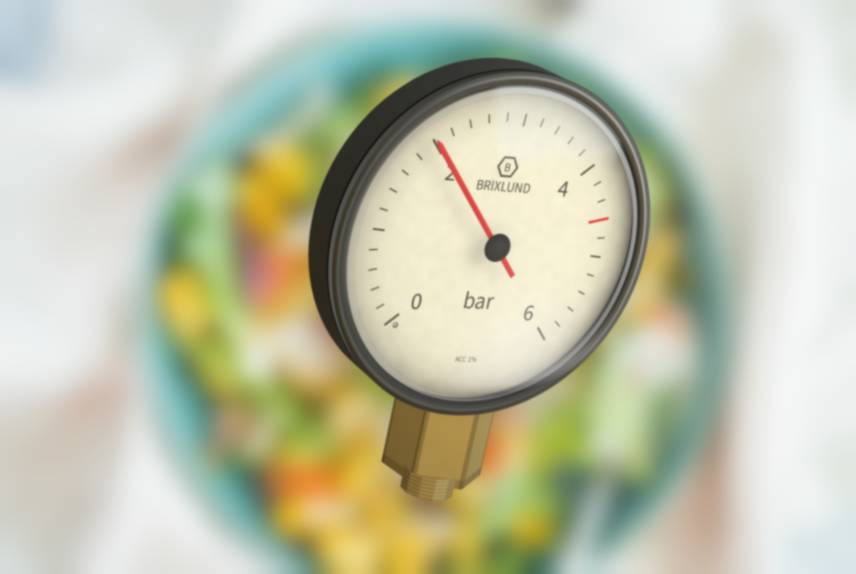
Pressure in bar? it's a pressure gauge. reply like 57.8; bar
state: 2; bar
